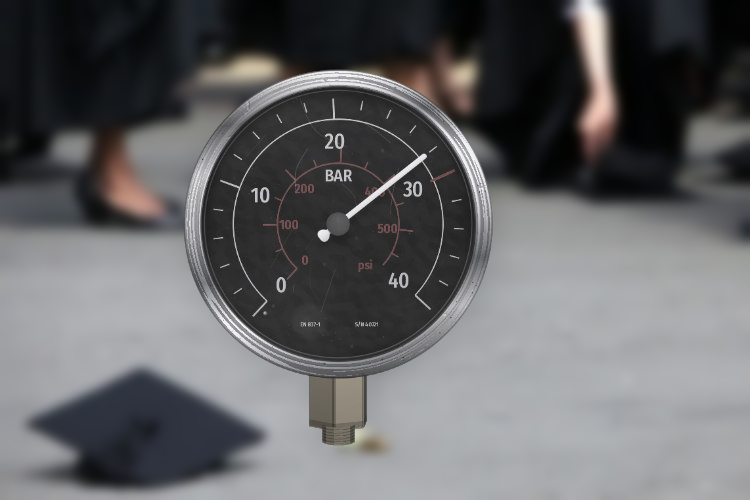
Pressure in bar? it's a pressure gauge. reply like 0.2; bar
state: 28; bar
